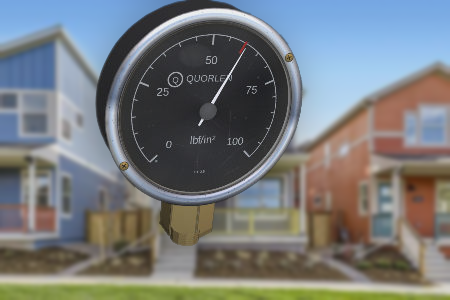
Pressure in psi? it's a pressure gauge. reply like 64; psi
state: 60; psi
